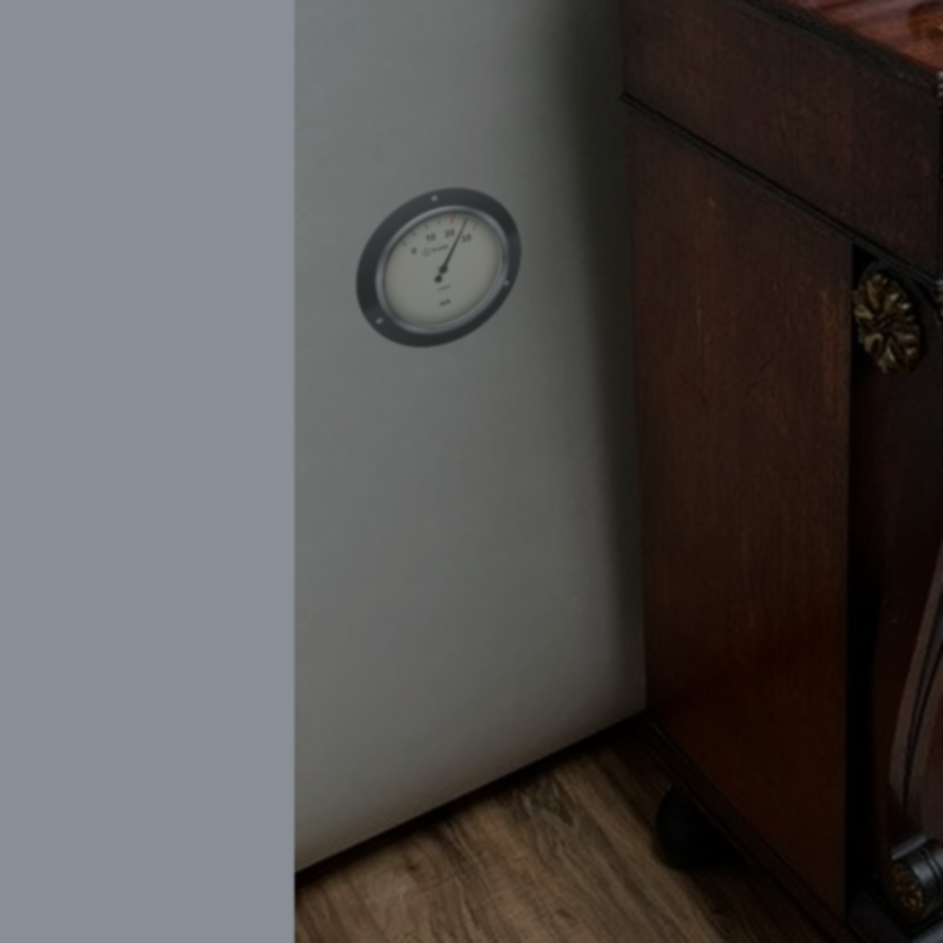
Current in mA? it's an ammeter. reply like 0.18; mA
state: 25; mA
